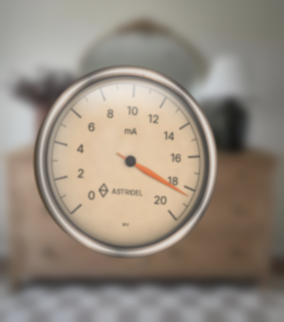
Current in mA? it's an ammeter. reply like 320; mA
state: 18.5; mA
